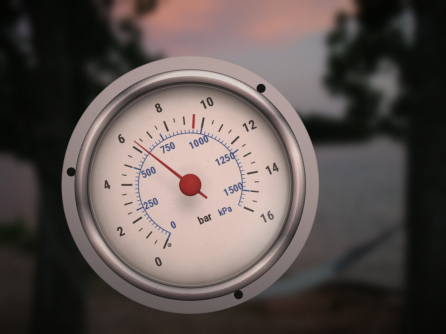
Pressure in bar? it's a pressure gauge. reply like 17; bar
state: 6.25; bar
